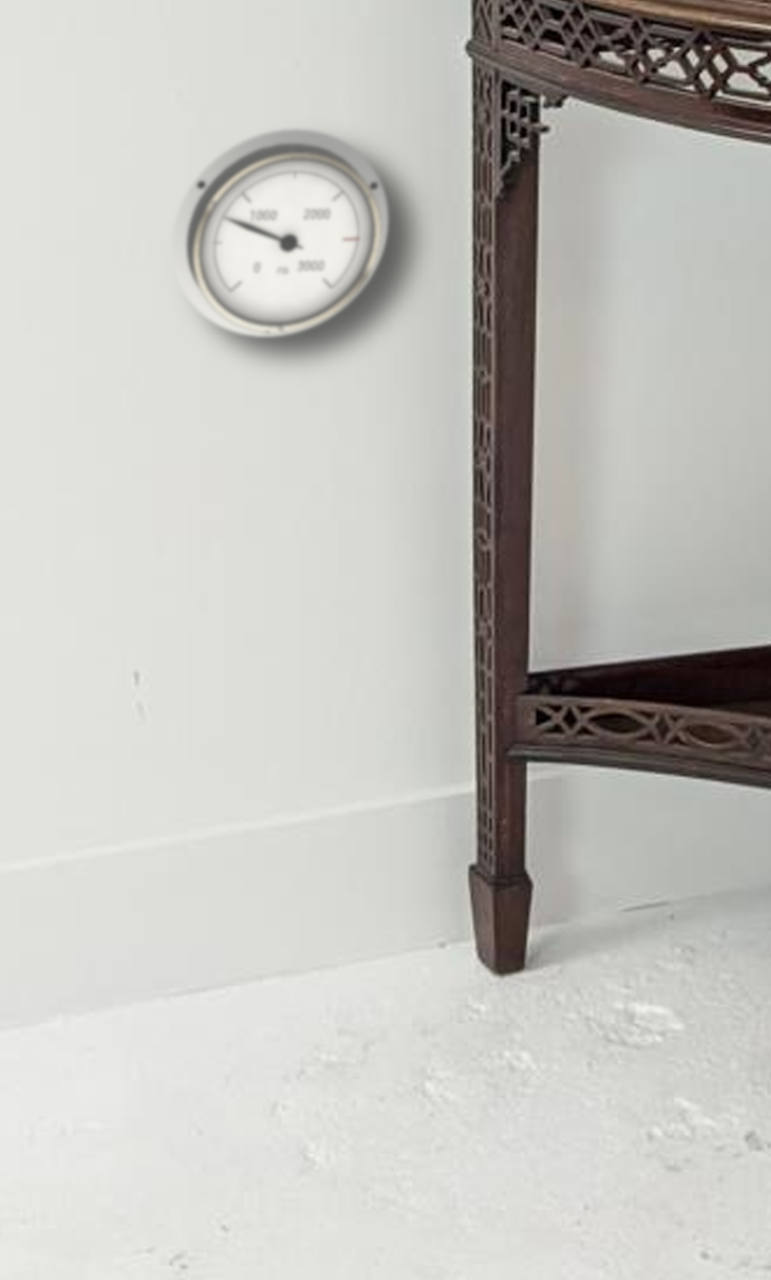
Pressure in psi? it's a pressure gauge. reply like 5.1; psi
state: 750; psi
